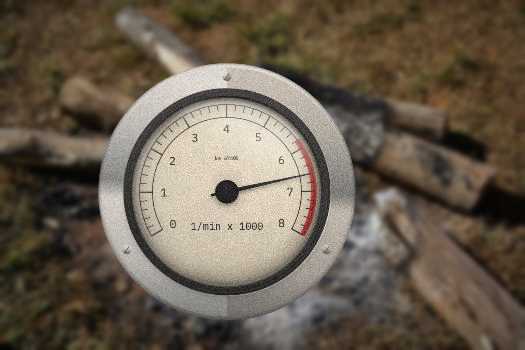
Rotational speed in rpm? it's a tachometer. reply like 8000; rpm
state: 6600; rpm
